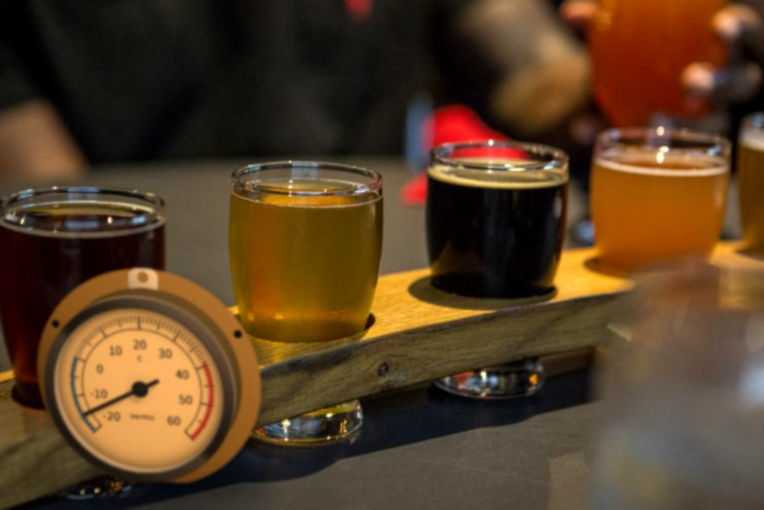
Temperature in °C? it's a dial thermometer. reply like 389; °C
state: -15; °C
